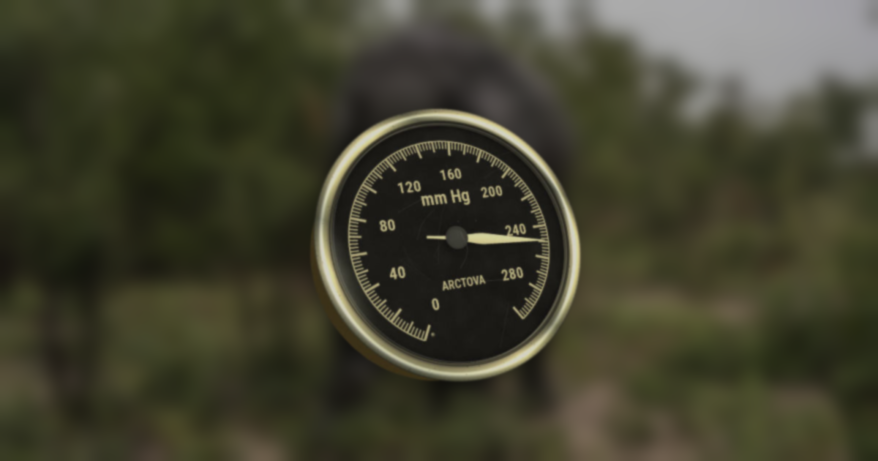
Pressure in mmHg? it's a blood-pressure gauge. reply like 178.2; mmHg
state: 250; mmHg
